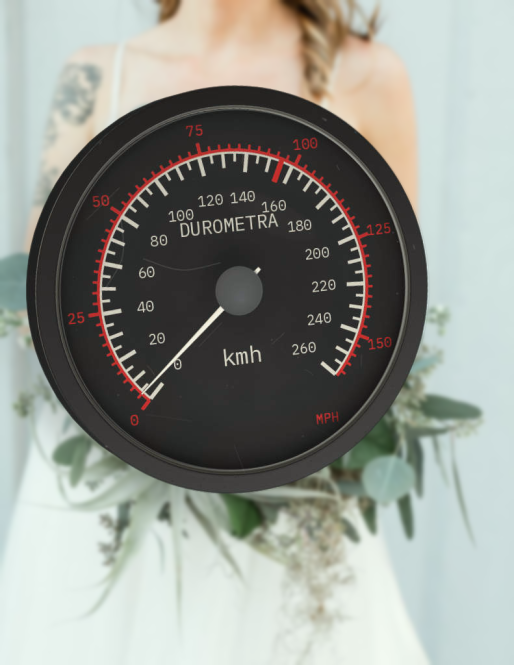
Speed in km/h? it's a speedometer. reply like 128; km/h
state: 5; km/h
